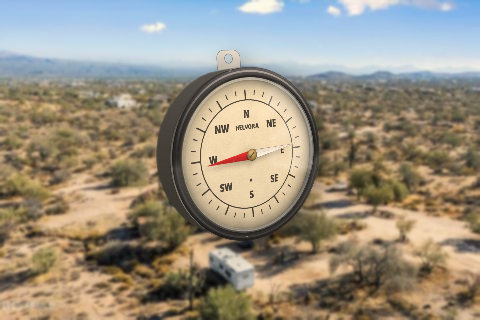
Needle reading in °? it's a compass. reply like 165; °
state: 265; °
